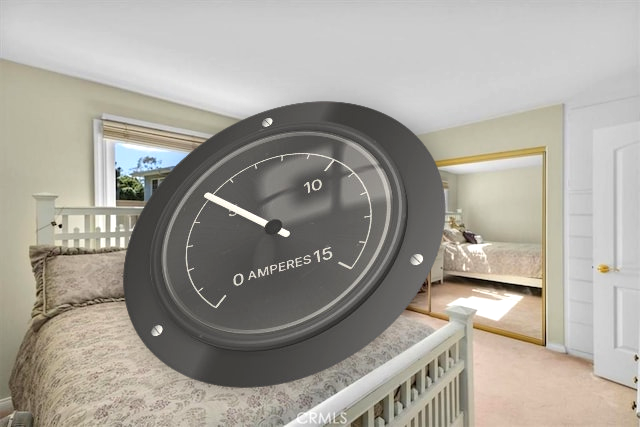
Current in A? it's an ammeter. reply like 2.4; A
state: 5; A
